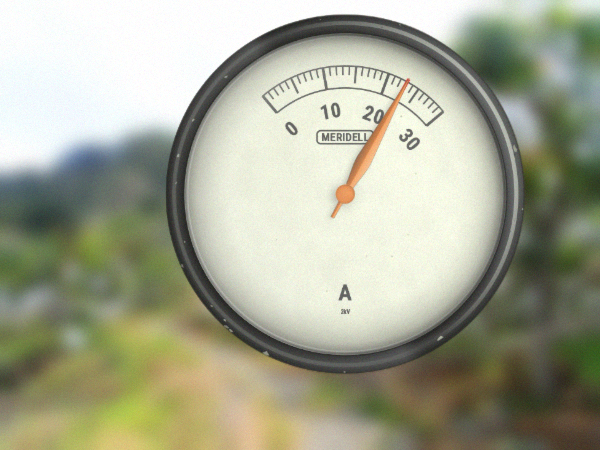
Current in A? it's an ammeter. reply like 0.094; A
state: 23; A
